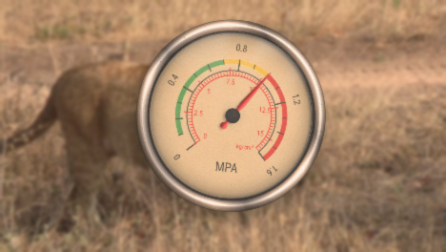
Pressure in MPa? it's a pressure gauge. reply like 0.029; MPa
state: 1; MPa
